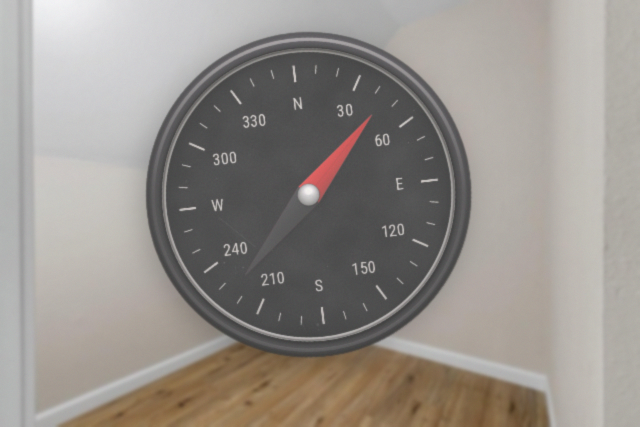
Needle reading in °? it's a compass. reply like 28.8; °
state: 45; °
